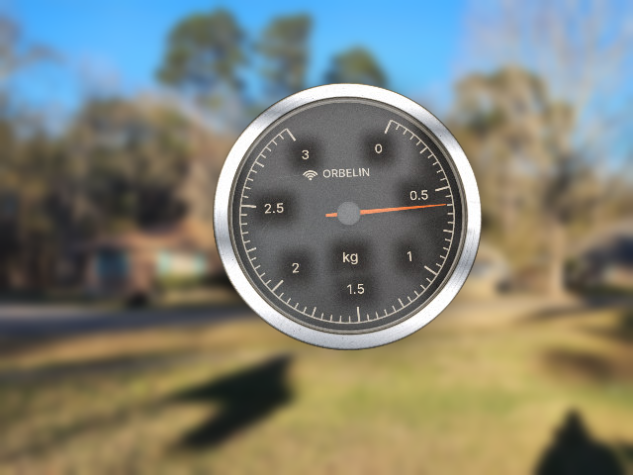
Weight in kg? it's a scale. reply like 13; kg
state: 0.6; kg
